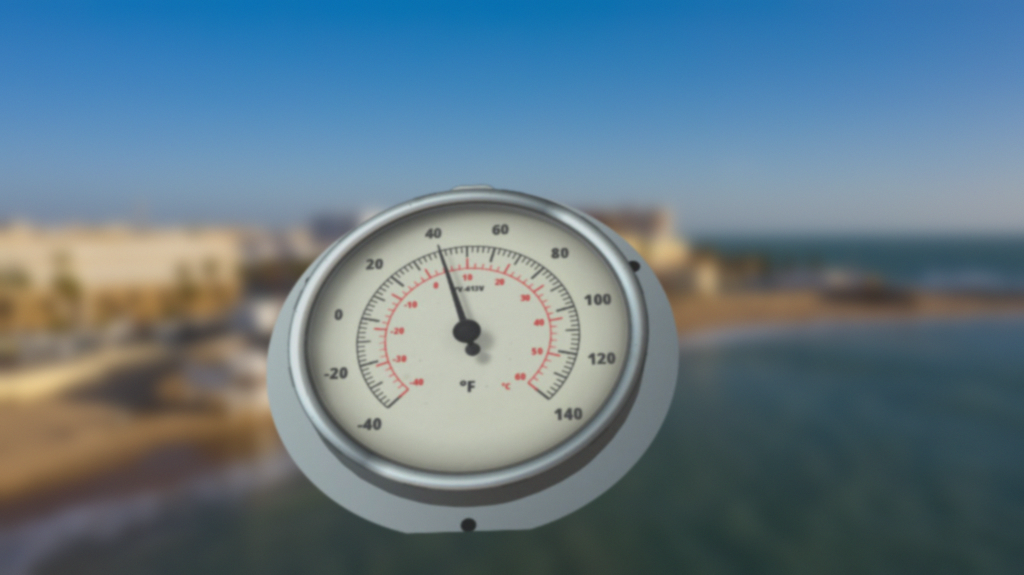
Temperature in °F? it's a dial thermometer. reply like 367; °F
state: 40; °F
